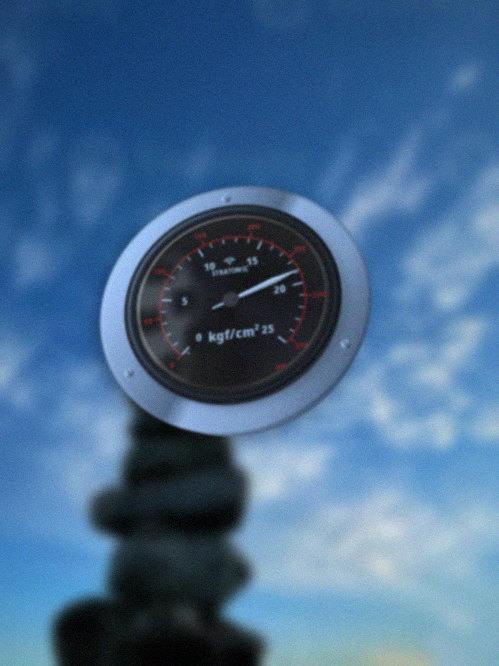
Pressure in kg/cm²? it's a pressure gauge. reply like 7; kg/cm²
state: 19; kg/cm²
